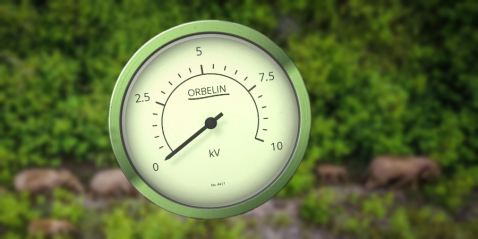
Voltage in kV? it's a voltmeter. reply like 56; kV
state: 0; kV
